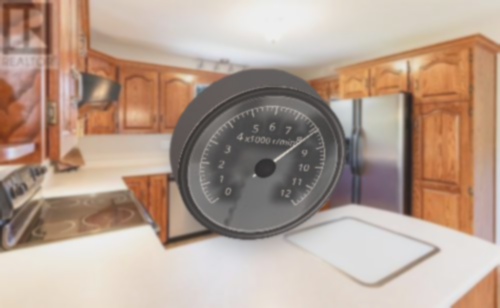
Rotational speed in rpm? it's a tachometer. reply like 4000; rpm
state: 8000; rpm
